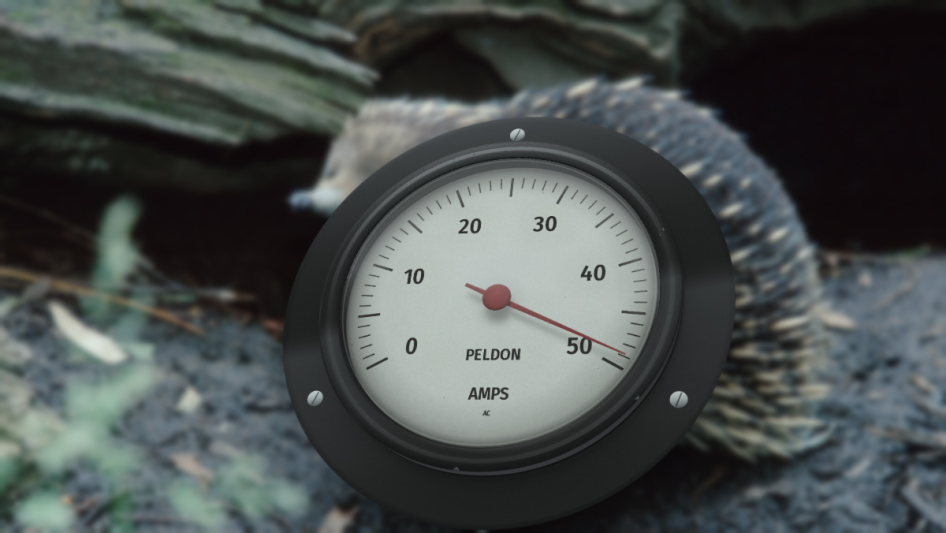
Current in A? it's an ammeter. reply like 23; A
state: 49; A
